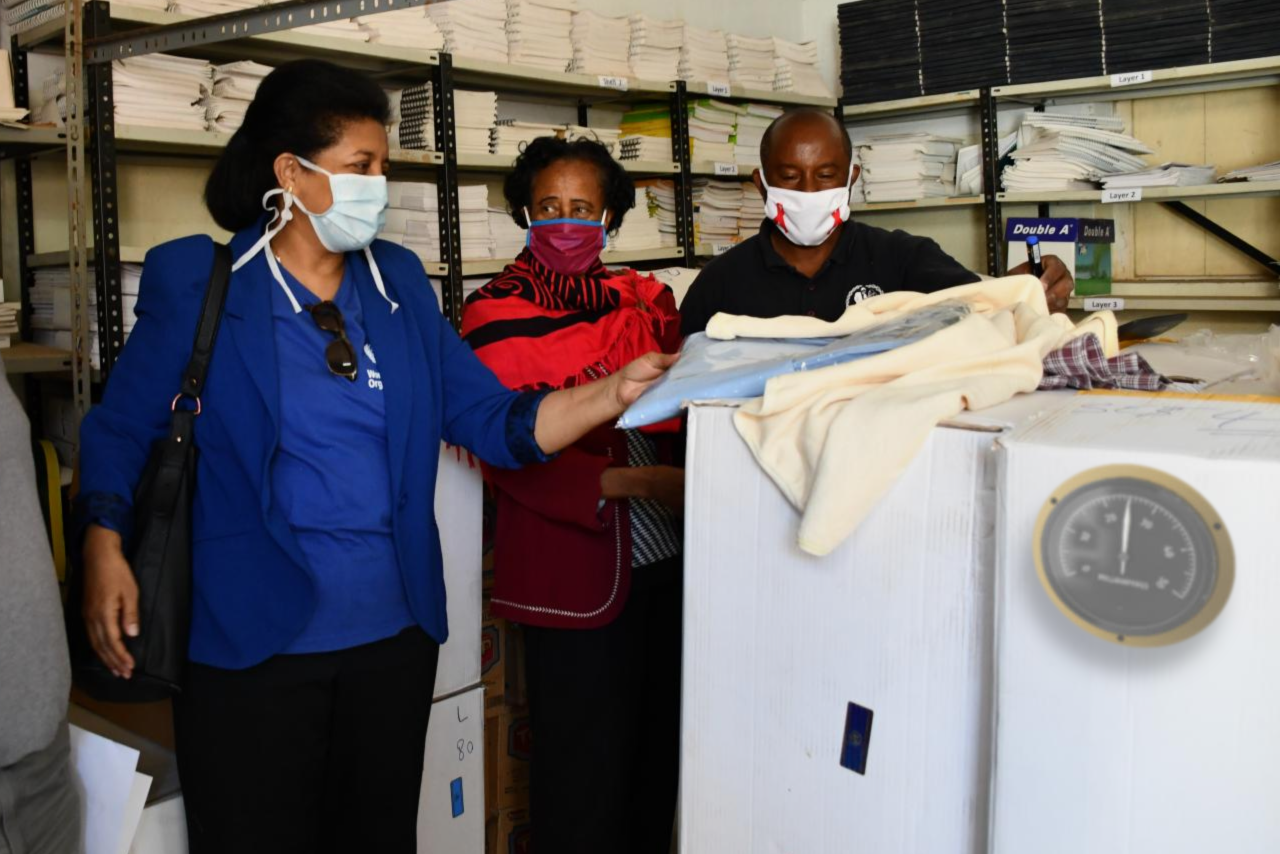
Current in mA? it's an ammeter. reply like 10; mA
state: 25; mA
